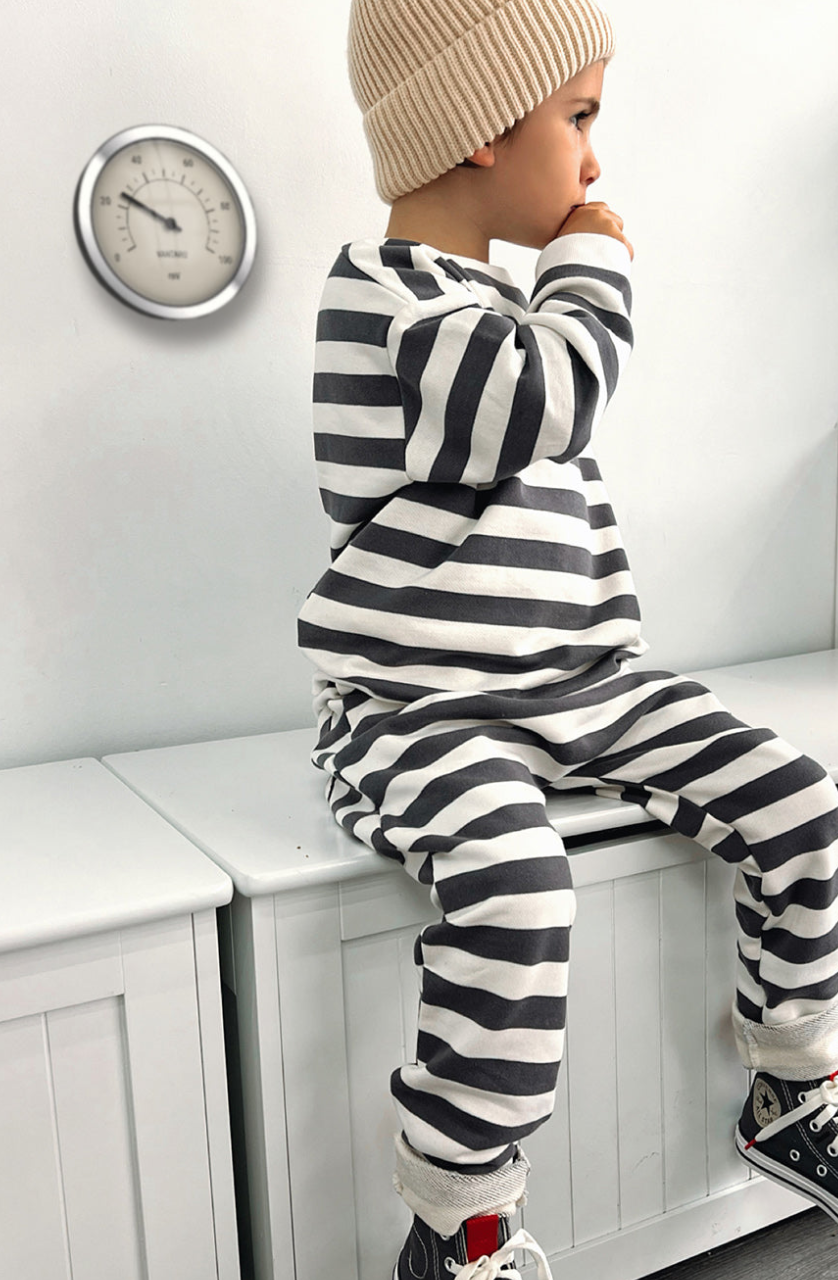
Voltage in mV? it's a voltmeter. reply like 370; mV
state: 25; mV
